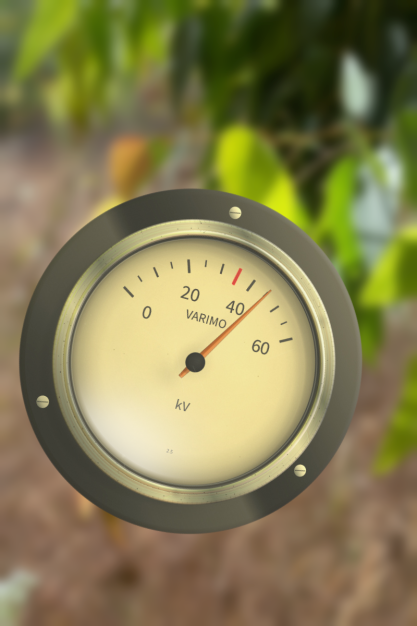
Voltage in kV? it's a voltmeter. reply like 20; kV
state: 45; kV
